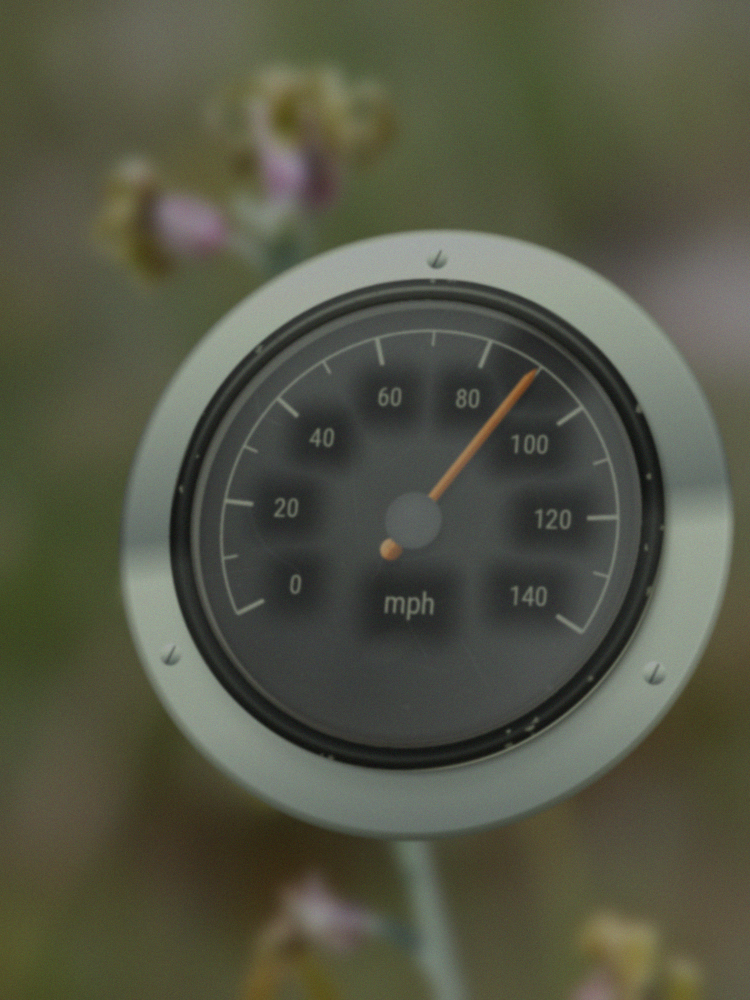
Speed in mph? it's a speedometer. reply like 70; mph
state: 90; mph
